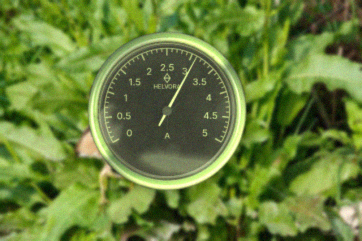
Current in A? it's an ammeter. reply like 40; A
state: 3.1; A
